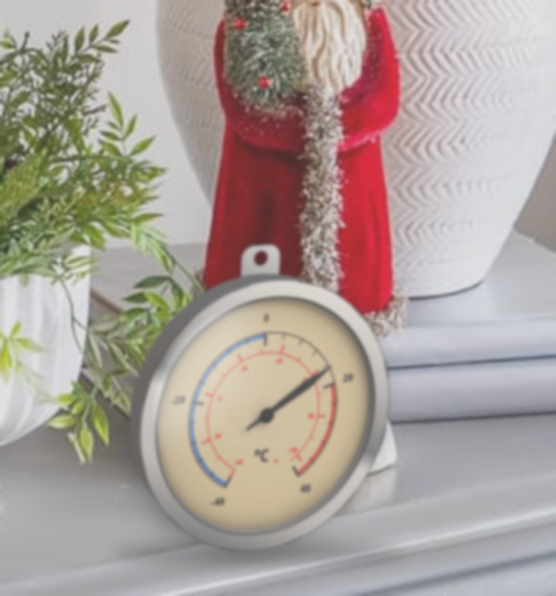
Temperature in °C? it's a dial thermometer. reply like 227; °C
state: 16; °C
